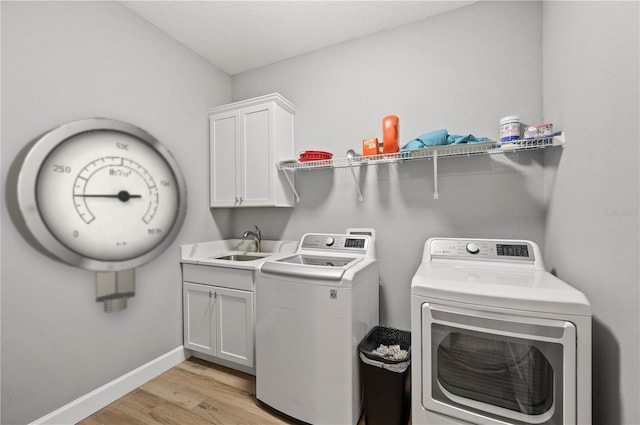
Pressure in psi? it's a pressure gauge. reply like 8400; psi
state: 150; psi
